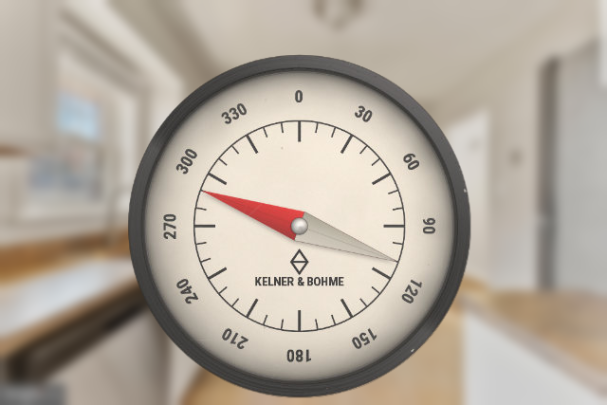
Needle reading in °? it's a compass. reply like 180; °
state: 290; °
